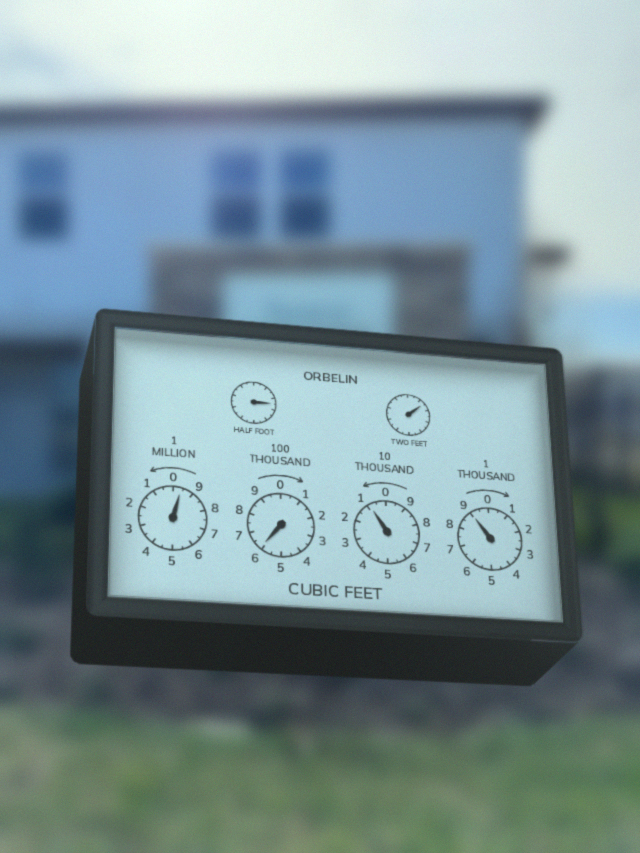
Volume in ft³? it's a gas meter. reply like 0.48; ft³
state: 960900; ft³
